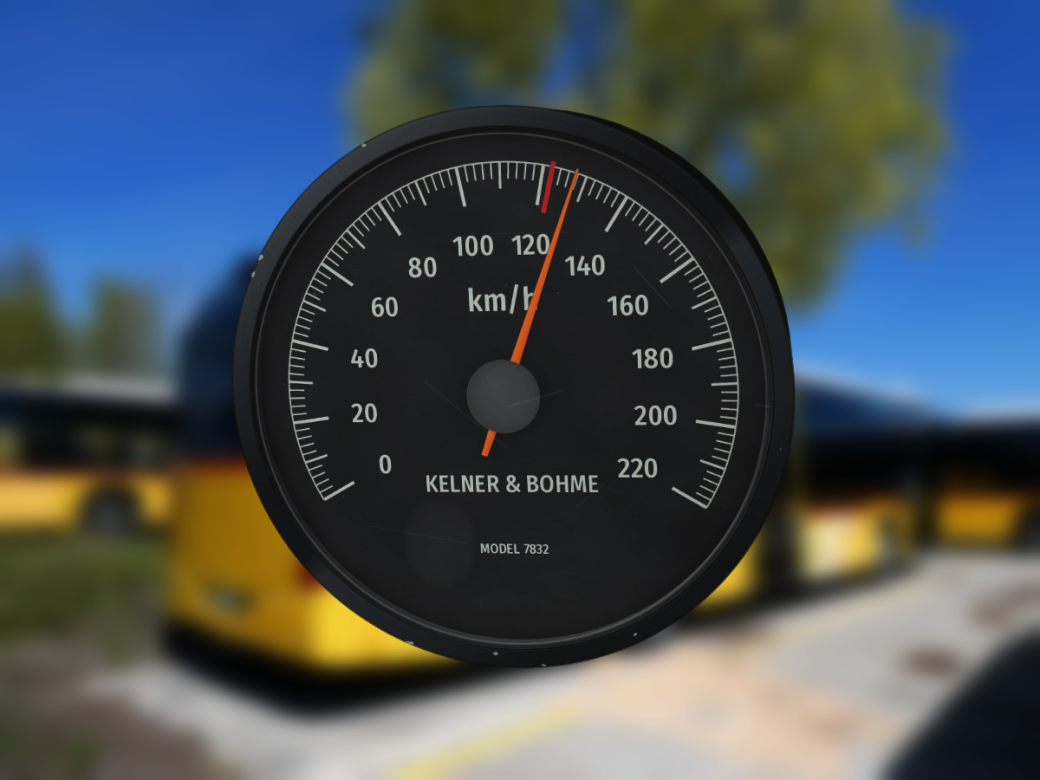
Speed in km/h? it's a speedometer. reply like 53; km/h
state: 128; km/h
